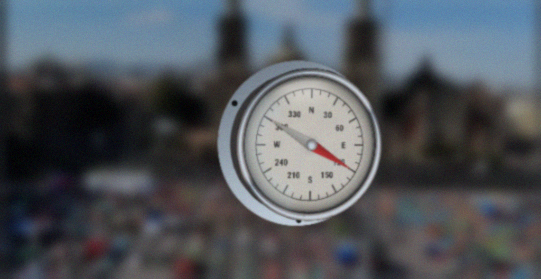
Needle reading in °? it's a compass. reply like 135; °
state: 120; °
